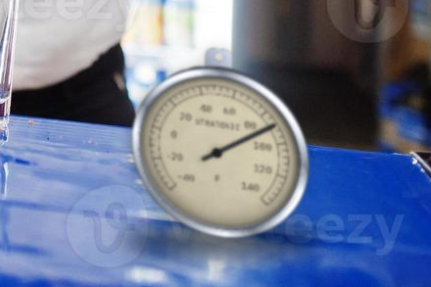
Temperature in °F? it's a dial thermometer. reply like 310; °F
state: 88; °F
